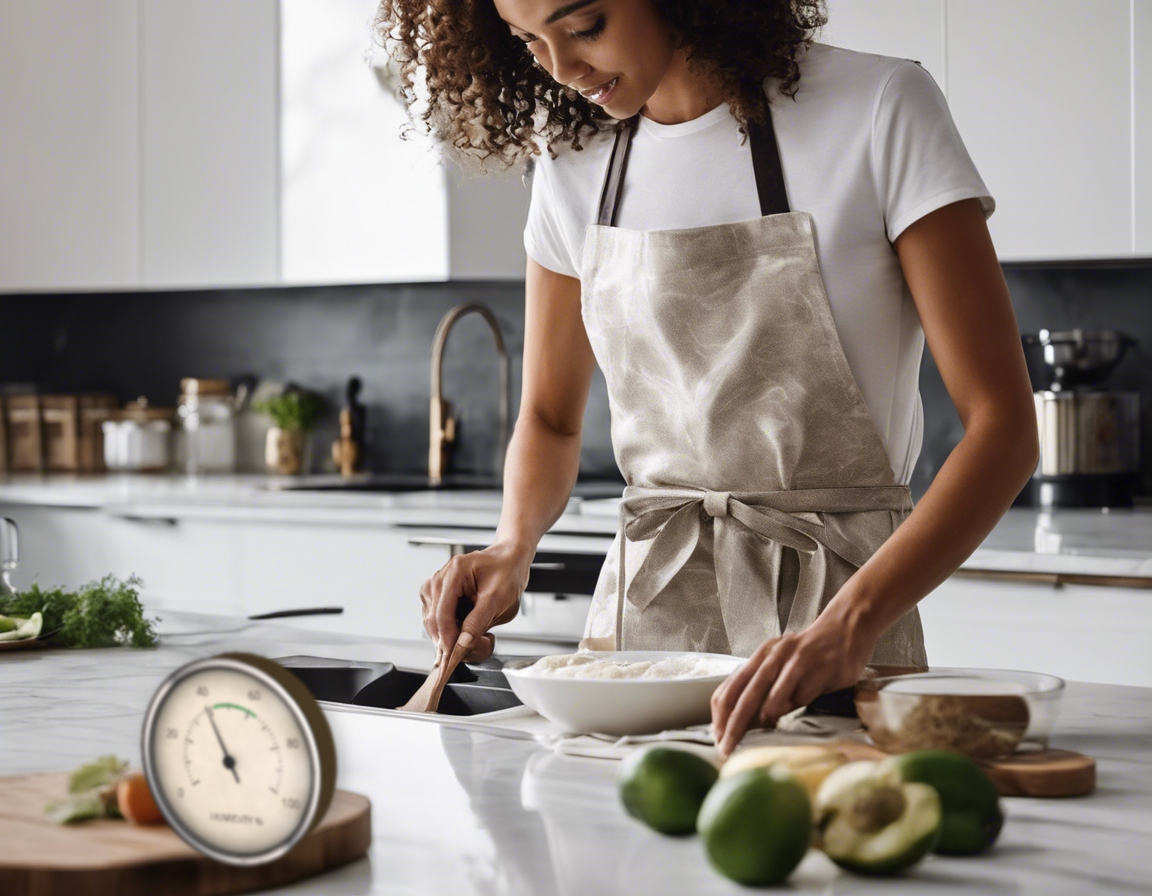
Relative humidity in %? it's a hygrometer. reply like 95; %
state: 40; %
